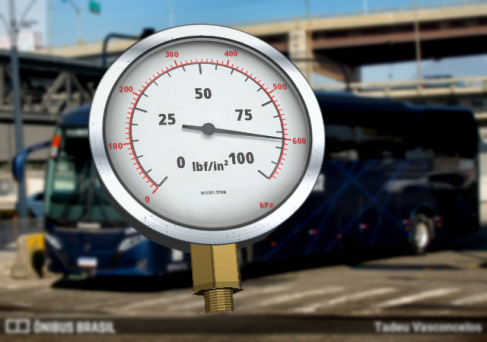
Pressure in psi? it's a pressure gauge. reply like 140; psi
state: 87.5; psi
